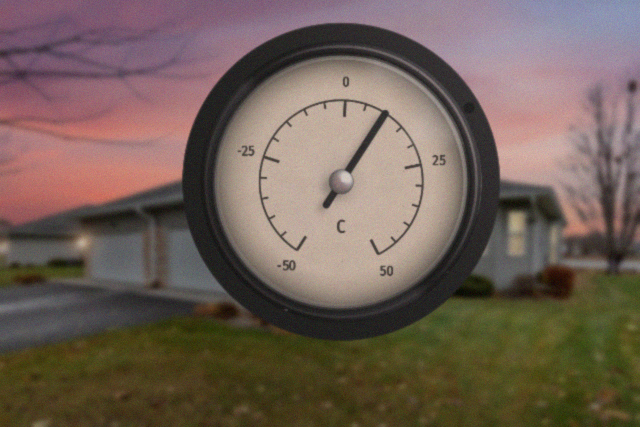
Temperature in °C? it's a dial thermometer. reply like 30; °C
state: 10; °C
